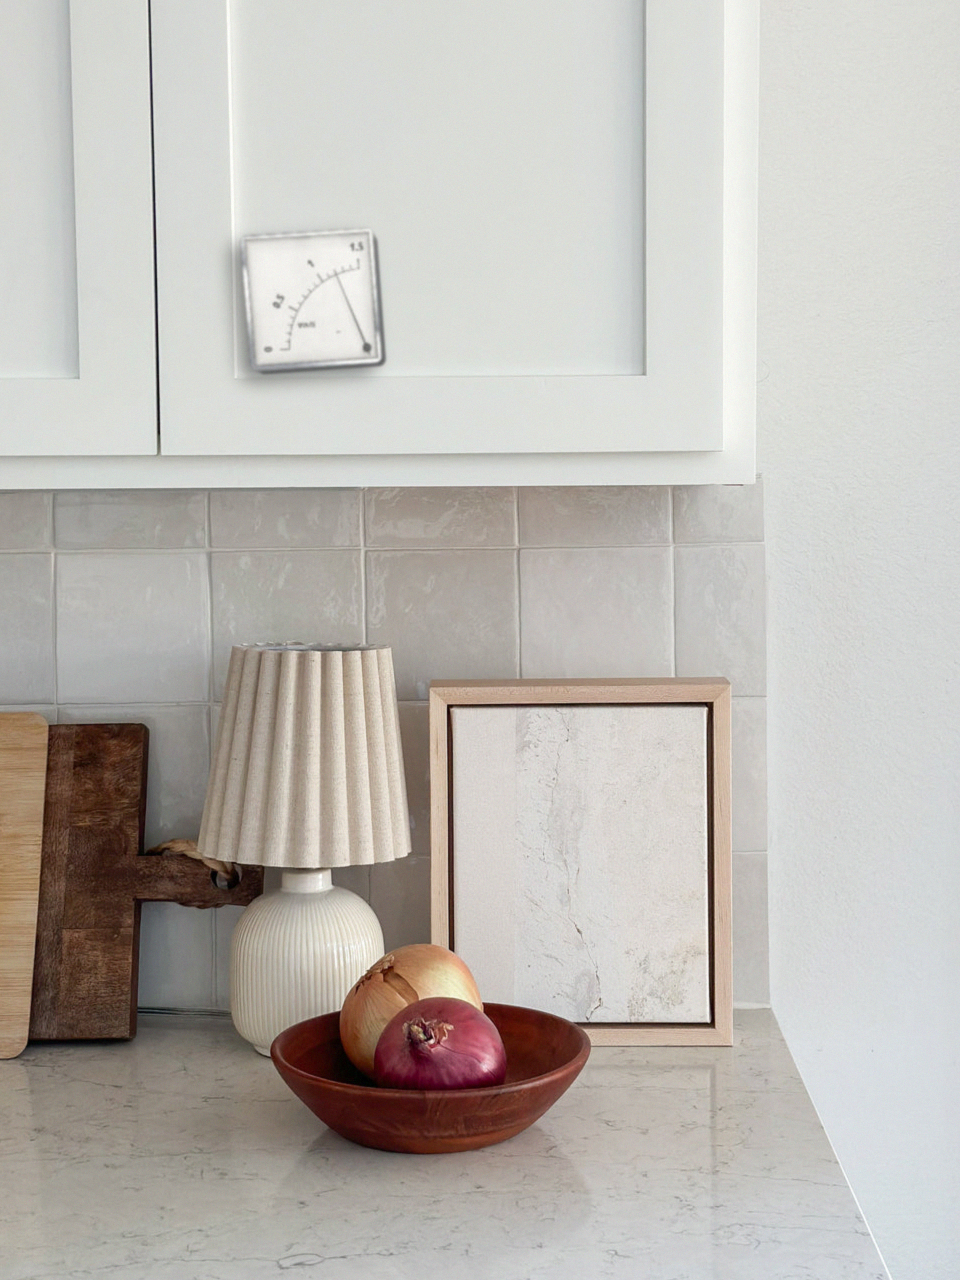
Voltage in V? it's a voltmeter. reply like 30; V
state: 1.2; V
